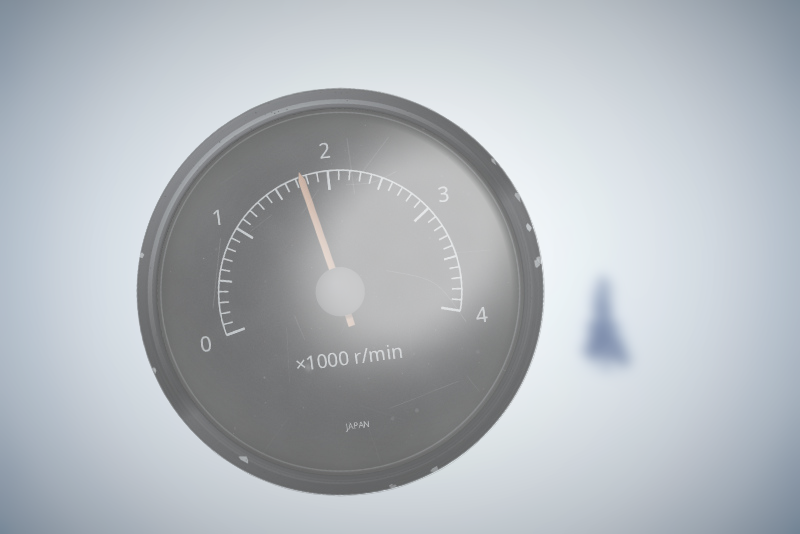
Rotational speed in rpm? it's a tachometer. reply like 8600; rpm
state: 1750; rpm
